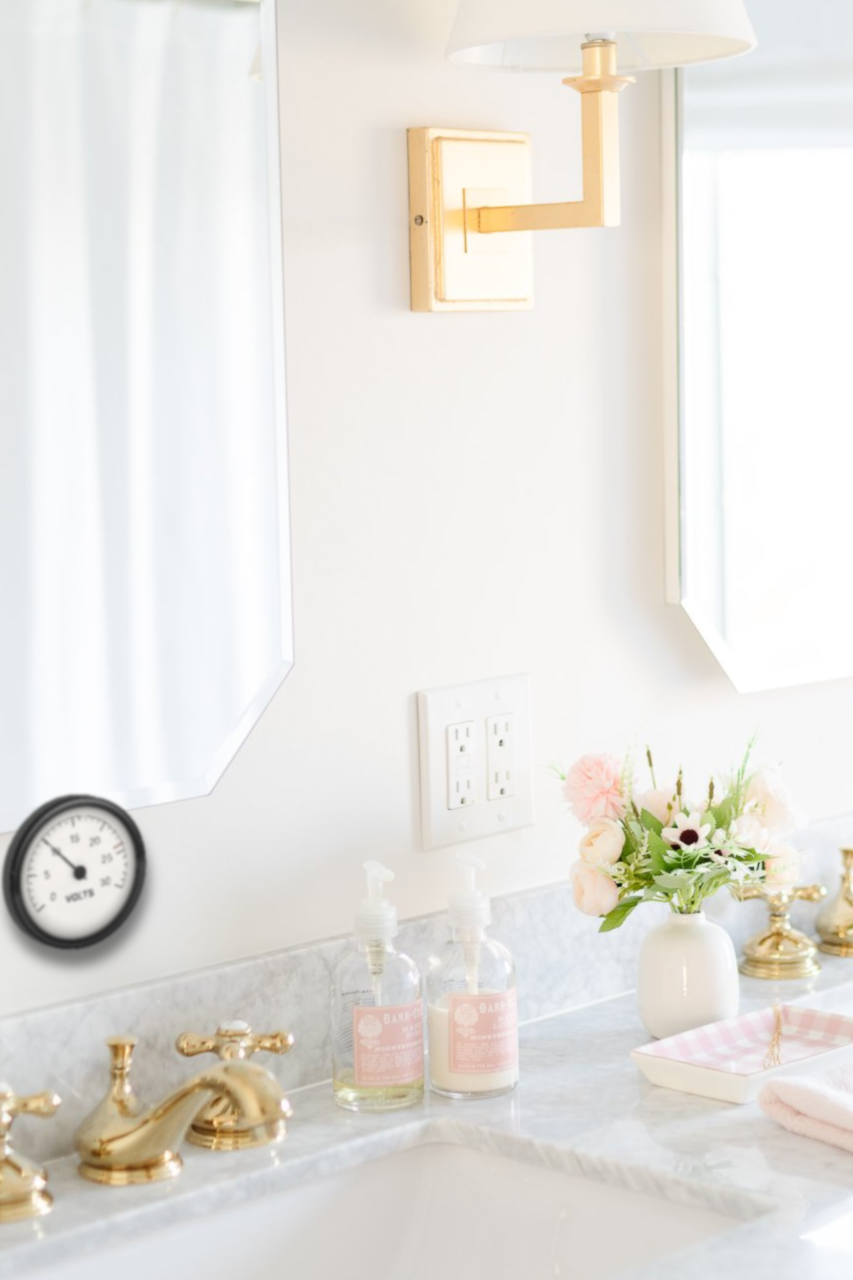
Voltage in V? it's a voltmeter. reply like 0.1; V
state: 10; V
